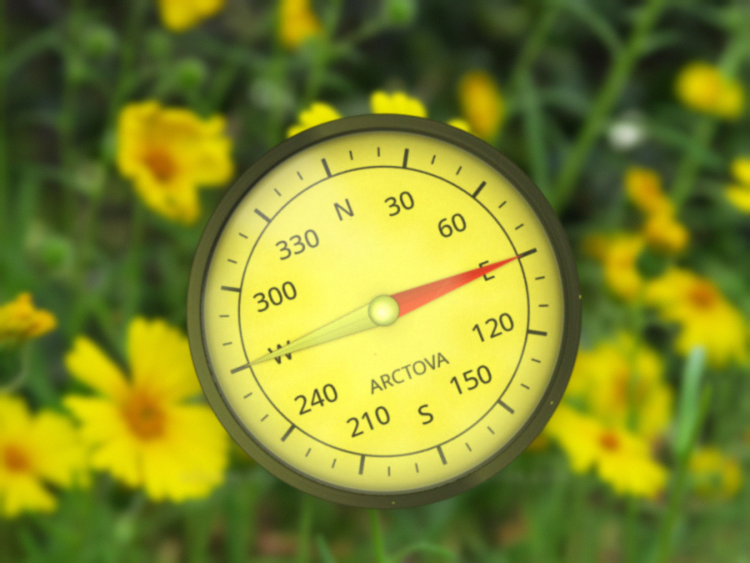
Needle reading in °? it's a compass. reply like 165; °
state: 90; °
